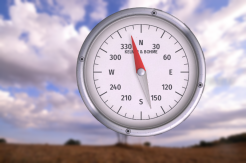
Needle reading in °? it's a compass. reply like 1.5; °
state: 345; °
